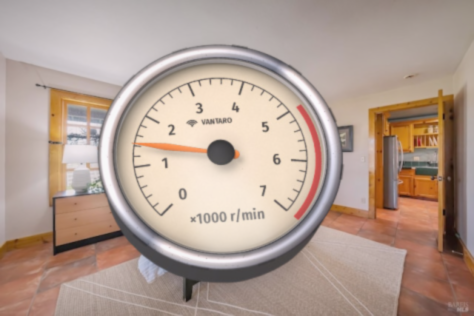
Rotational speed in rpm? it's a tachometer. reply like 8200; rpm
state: 1400; rpm
